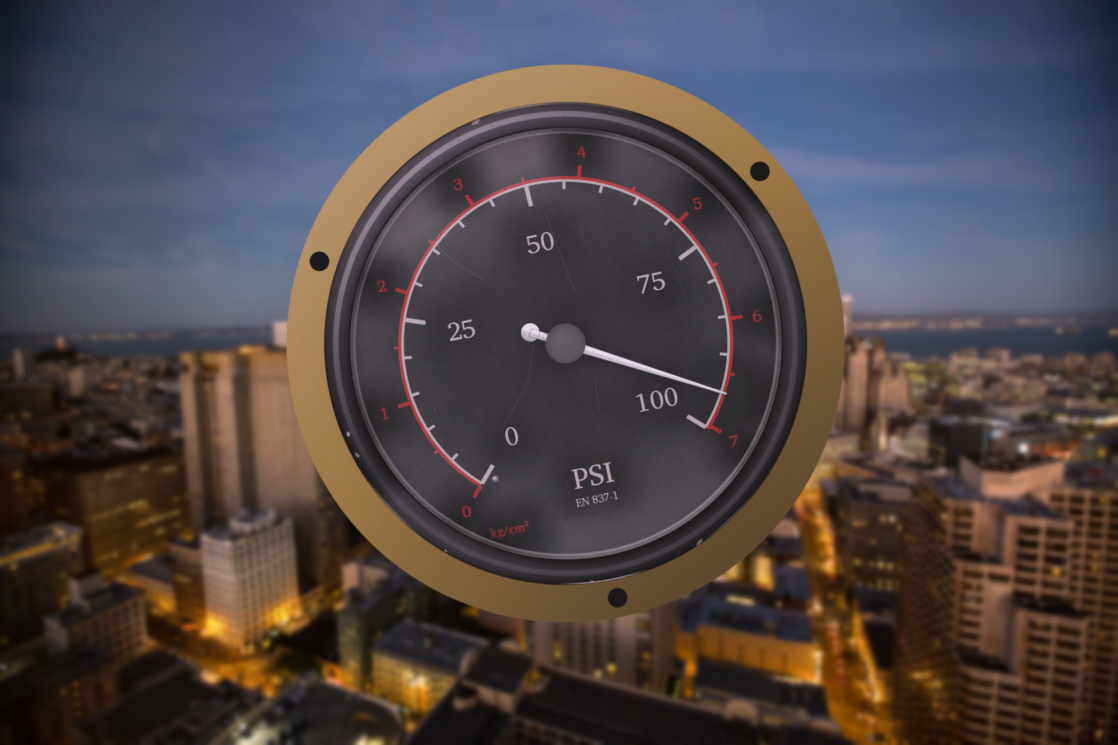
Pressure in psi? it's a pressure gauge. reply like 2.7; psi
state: 95; psi
